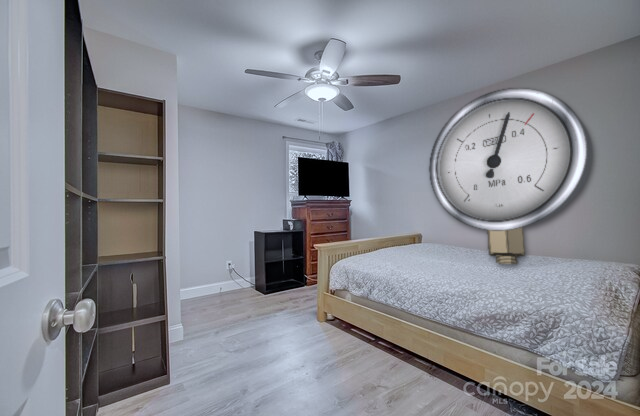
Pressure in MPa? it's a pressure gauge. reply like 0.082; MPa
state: 0.35; MPa
